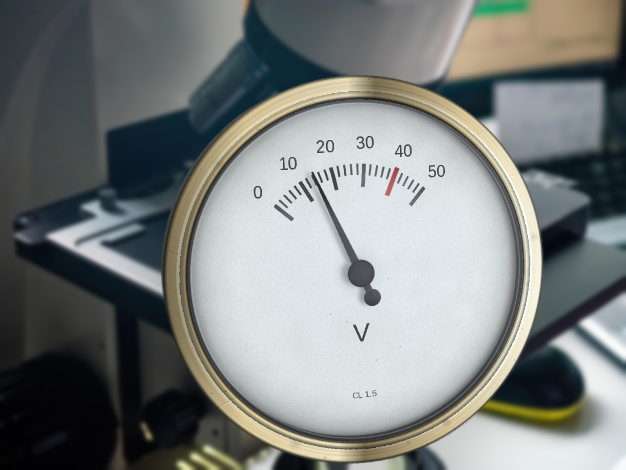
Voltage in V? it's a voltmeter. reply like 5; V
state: 14; V
